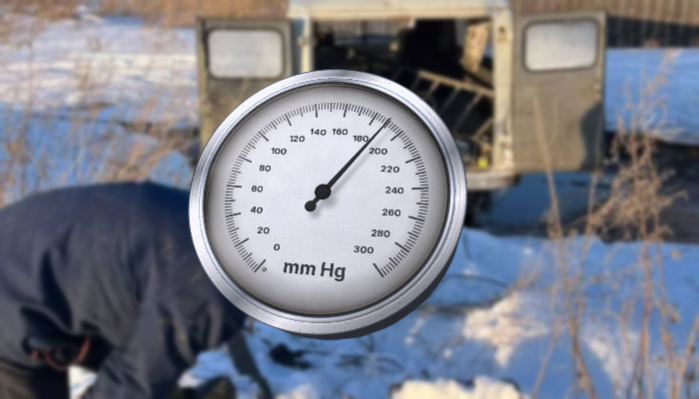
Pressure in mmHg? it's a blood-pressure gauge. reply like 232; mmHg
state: 190; mmHg
